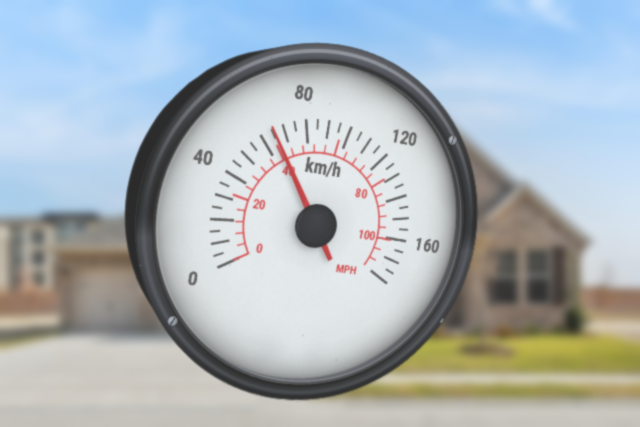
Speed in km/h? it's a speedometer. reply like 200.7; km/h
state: 65; km/h
